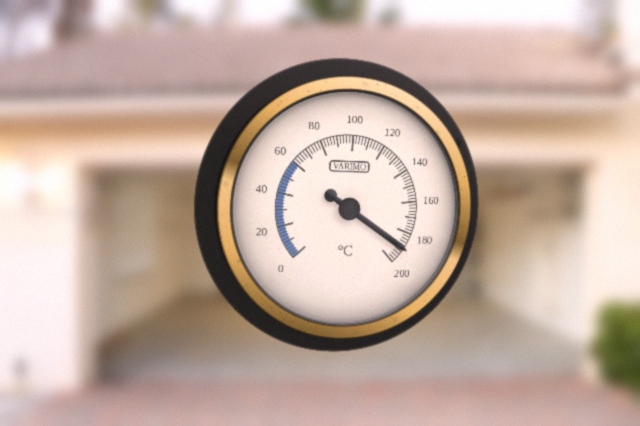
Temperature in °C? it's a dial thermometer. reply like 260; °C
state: 190; °C
